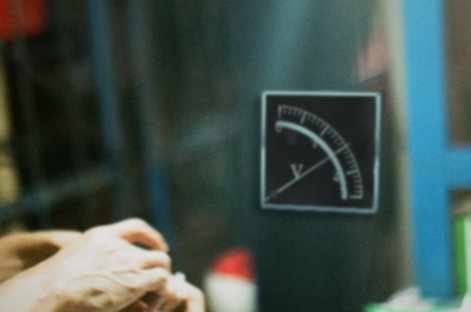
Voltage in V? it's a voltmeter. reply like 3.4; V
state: 3; V
